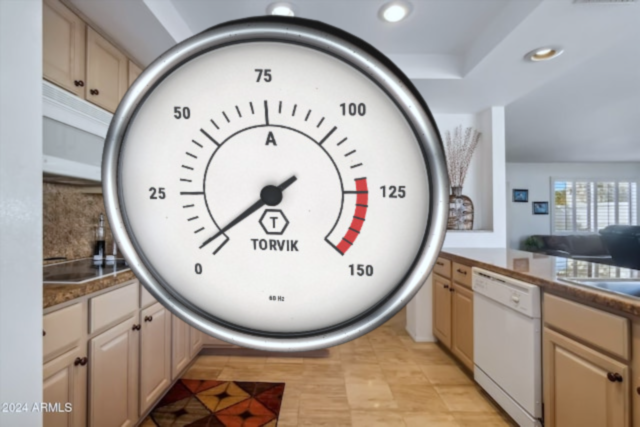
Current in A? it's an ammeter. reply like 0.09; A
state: 5; A
